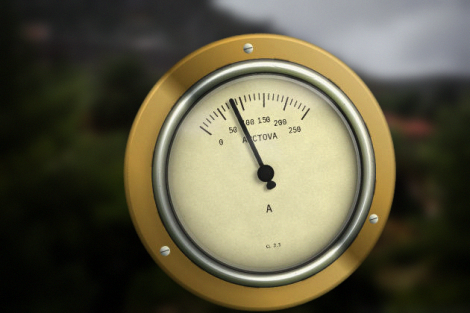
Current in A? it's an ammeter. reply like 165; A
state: 80; A
